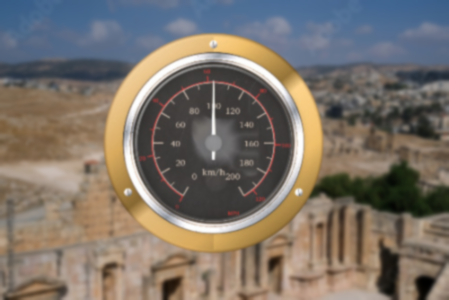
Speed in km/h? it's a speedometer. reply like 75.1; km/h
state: 100; km/h
